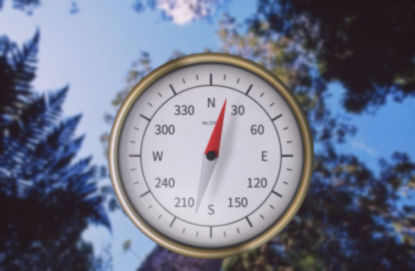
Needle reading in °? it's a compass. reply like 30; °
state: 15; °
